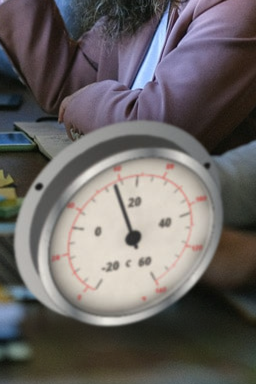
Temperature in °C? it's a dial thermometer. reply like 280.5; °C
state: 14; °C
